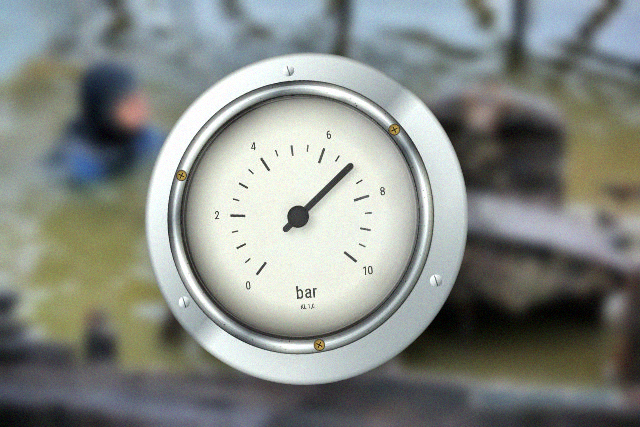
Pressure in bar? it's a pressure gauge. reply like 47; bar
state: 7; bar
